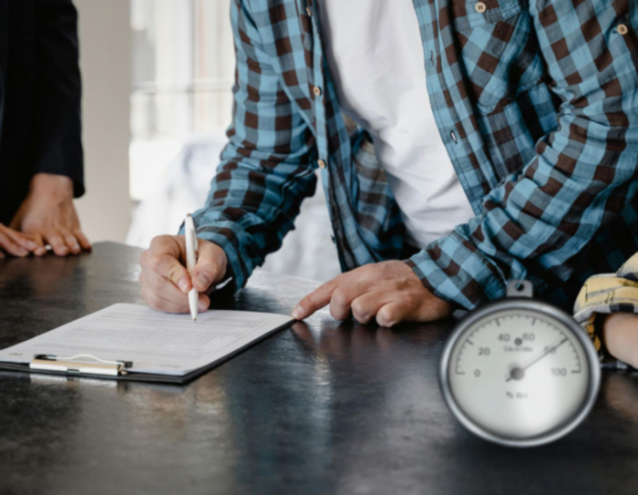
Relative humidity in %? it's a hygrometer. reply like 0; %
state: 80; %
